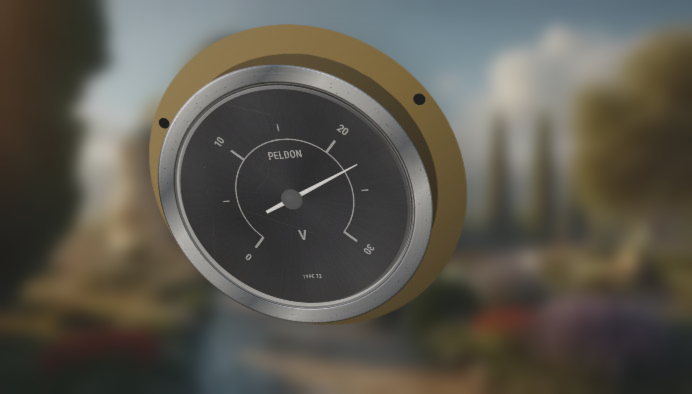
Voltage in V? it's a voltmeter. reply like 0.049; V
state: 22.5; V
